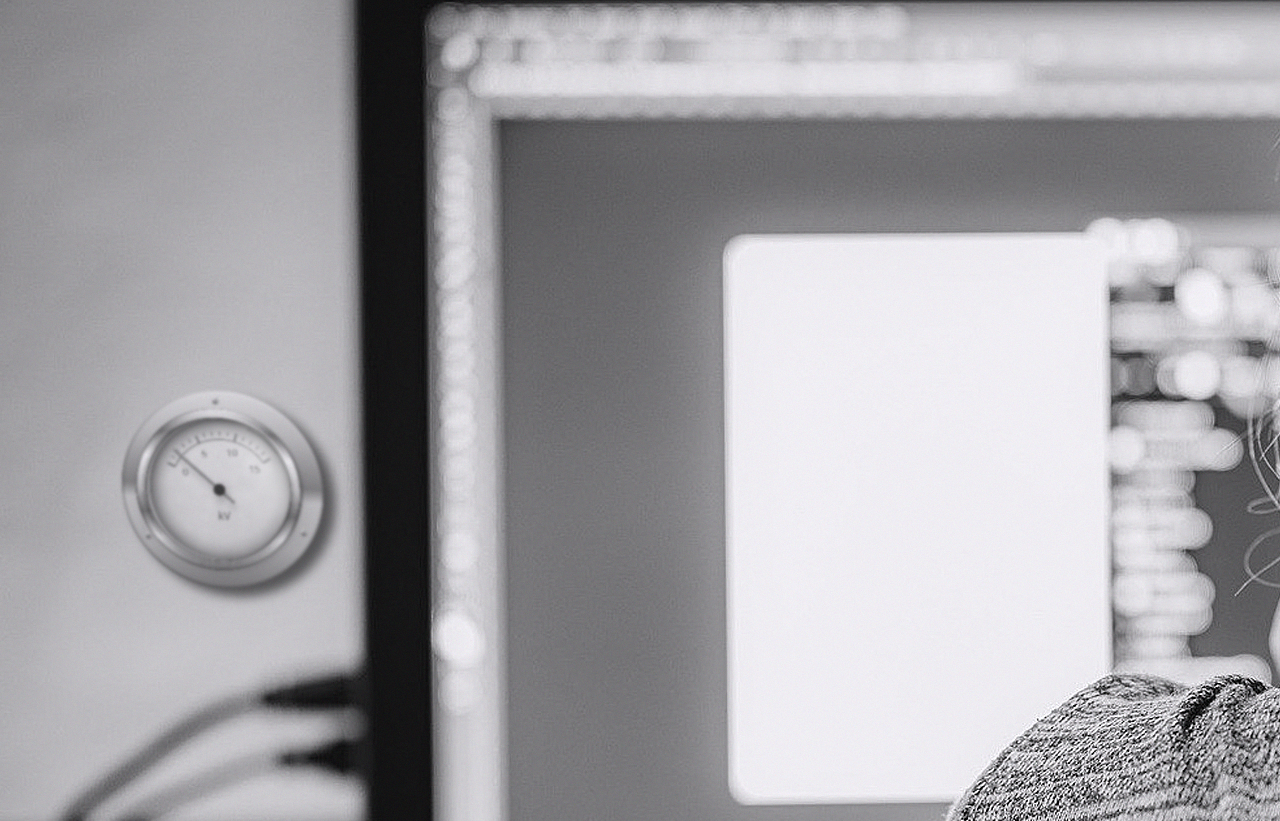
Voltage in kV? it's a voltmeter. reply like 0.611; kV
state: 2; kV
